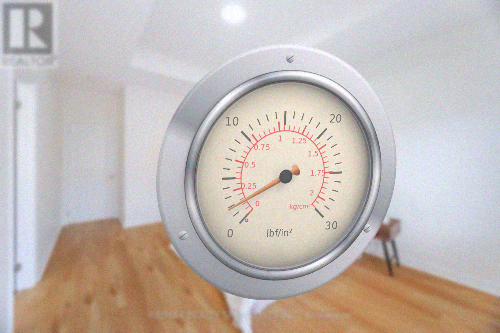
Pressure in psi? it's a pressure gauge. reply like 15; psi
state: 2; psi
